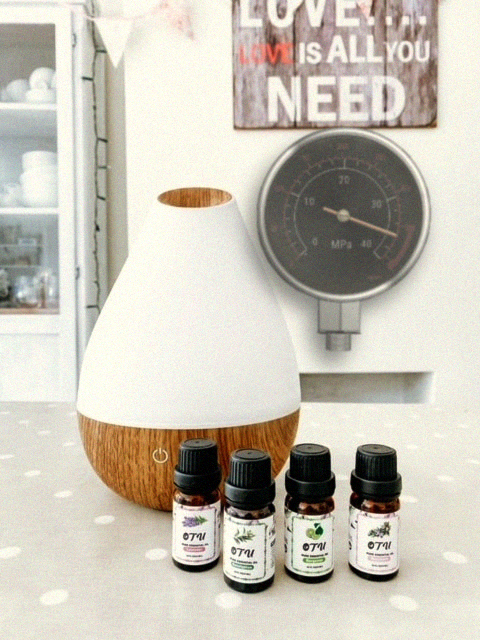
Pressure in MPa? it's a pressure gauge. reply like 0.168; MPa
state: 36; MPa
